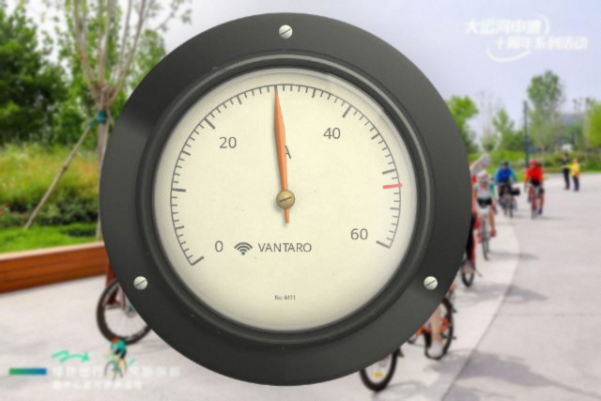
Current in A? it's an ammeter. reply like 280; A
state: 30; A
